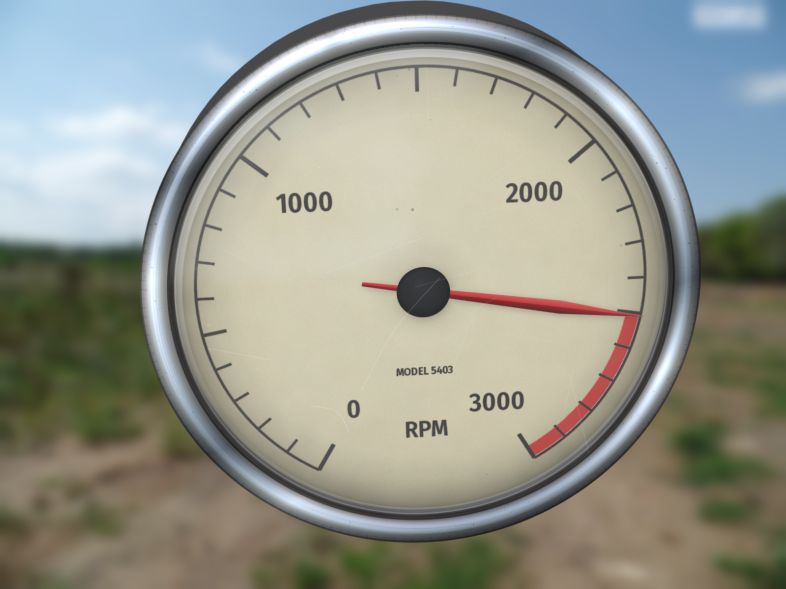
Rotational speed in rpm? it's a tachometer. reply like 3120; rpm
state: 2500; rpm
